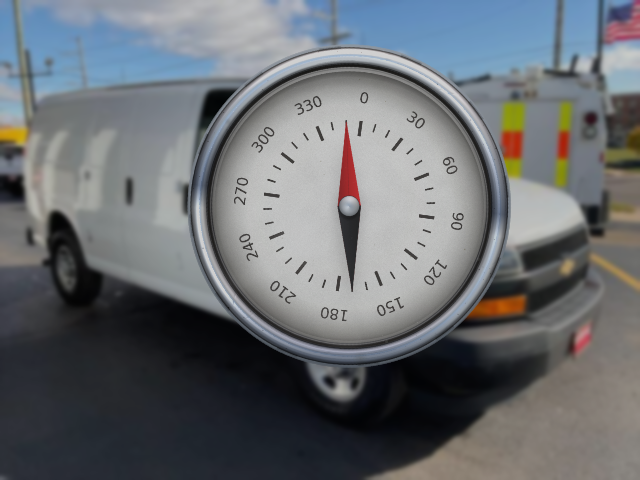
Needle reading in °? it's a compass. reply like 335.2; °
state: 350; °
